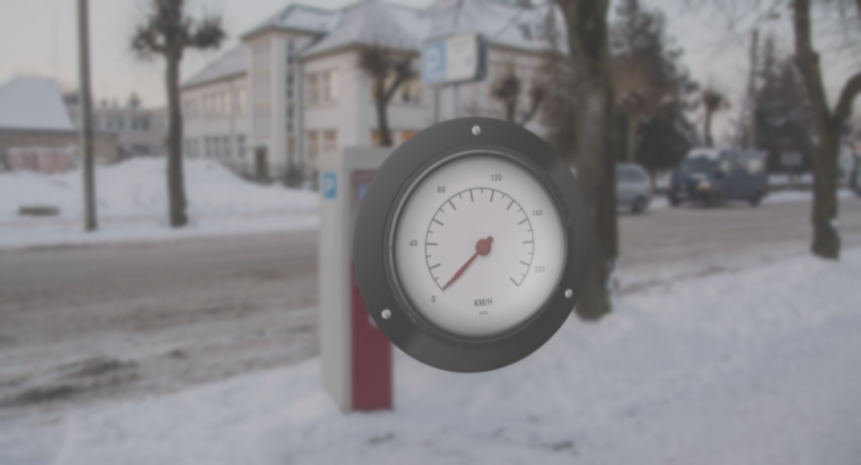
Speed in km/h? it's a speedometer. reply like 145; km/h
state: 0; km/h
